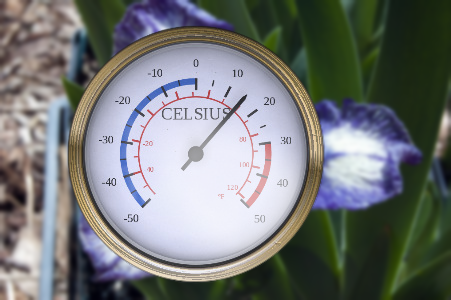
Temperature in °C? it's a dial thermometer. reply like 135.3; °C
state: 15; °C
